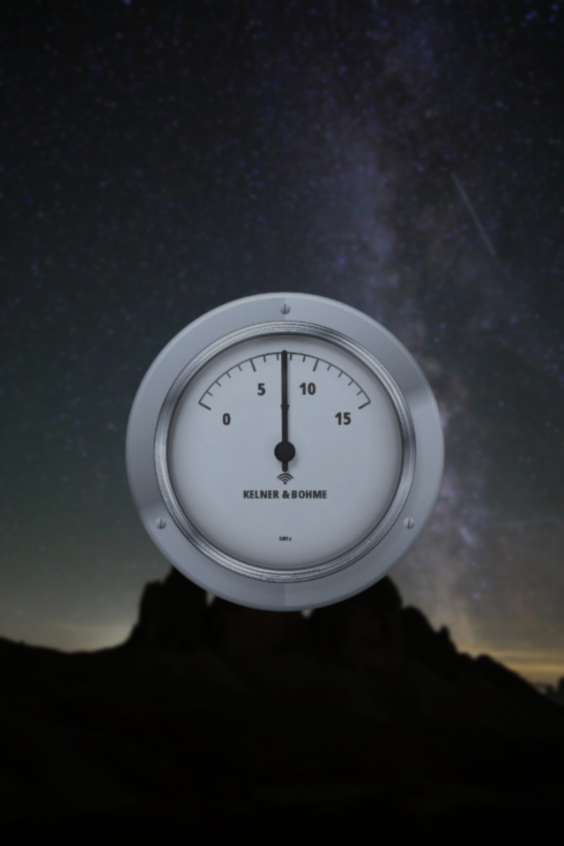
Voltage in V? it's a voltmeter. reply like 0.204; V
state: 7.5; V
